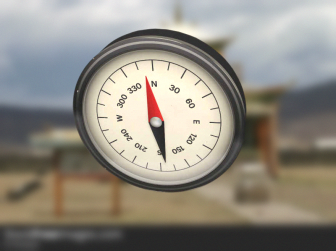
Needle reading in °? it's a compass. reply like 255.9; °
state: 352.5; °
